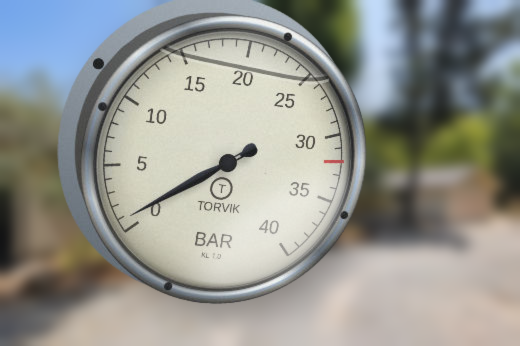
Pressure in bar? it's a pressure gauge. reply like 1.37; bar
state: 1; bar
